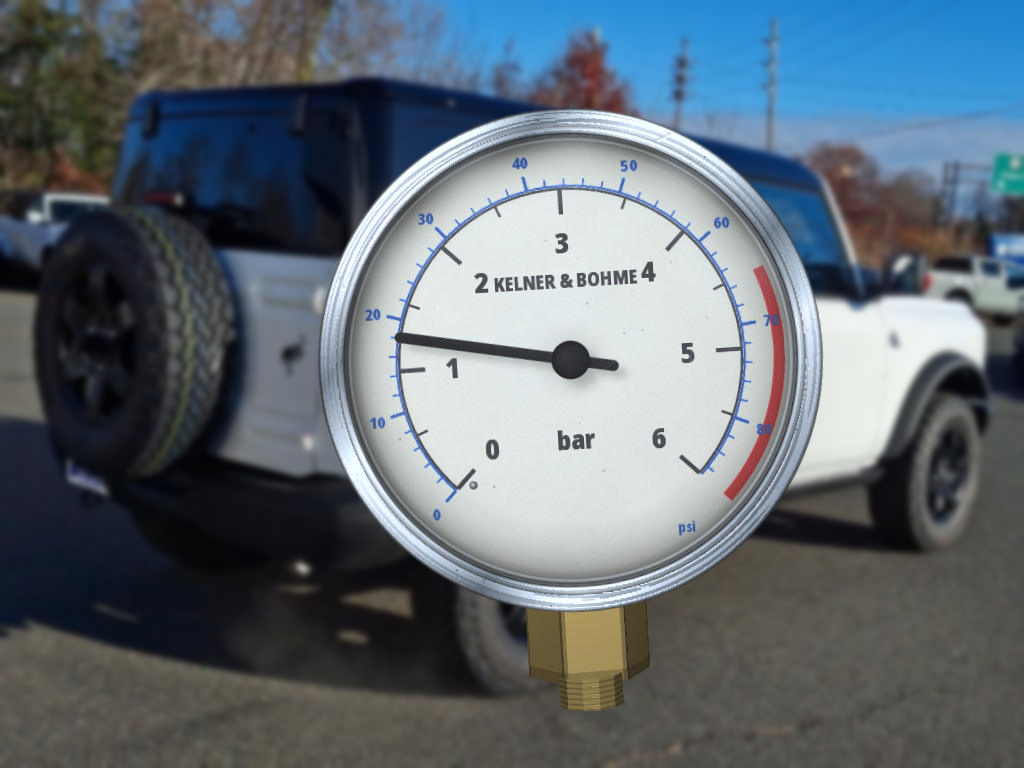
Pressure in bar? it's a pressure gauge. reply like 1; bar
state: 1.25; bar
